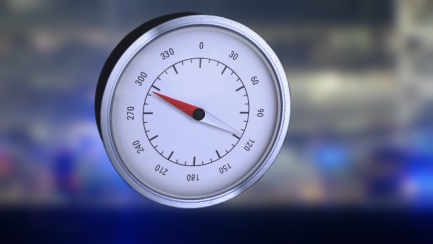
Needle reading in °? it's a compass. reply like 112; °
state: 295; °
